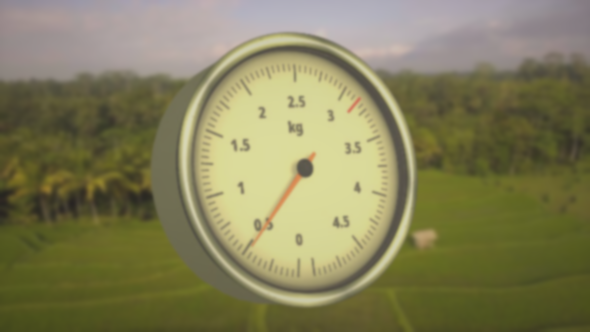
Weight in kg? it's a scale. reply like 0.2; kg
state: 0.5; kg
